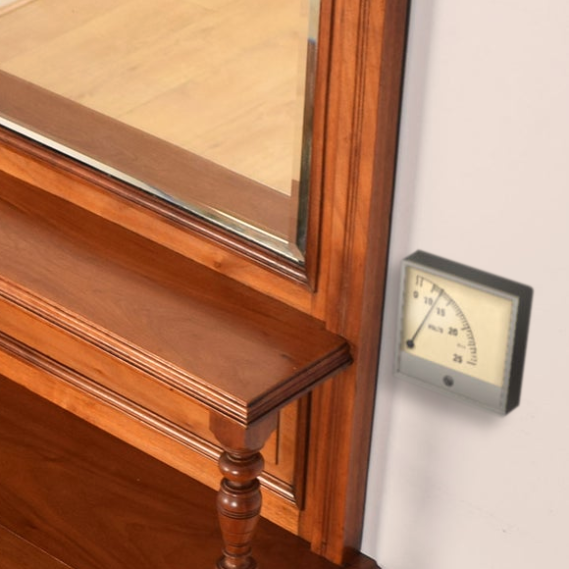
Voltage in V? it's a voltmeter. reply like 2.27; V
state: 12.5; V
